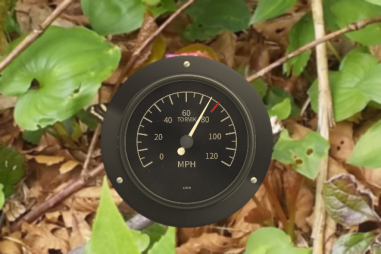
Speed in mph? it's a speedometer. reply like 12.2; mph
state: 75; mph
